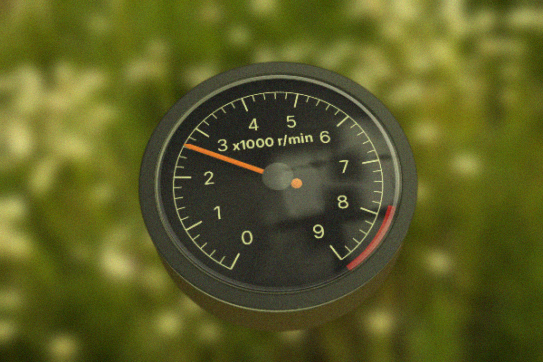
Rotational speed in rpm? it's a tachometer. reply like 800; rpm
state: 2600; rpm
